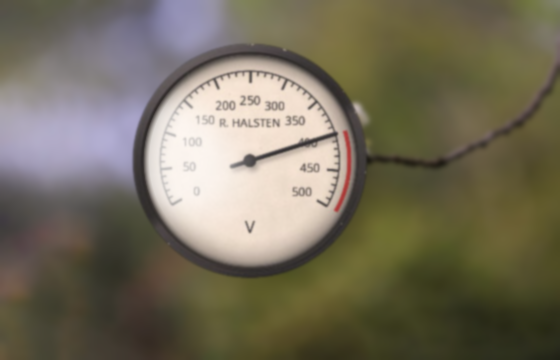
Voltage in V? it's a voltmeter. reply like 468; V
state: 400; V
